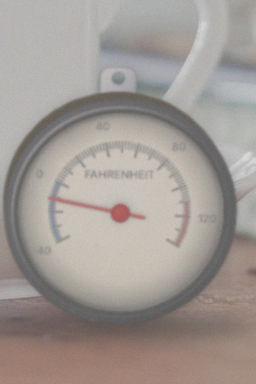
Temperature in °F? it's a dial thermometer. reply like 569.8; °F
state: -10; °F
